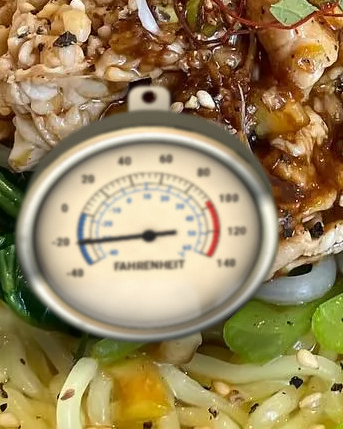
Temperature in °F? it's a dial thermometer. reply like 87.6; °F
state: -20; °F
